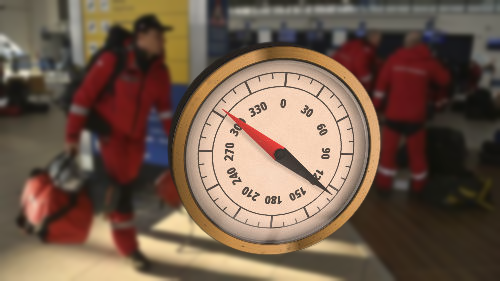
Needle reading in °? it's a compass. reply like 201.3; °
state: 305; °
